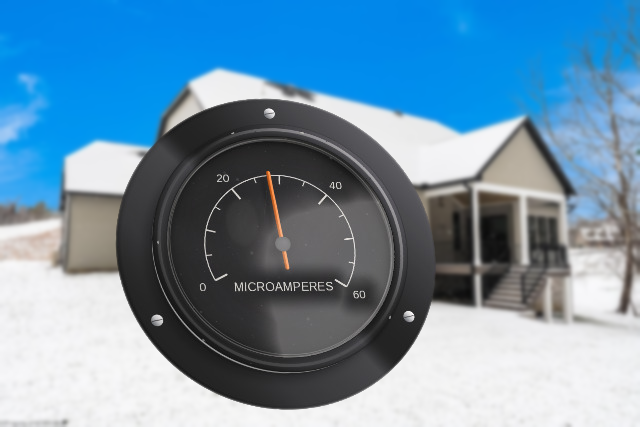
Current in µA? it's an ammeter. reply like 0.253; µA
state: 27.5; µA
